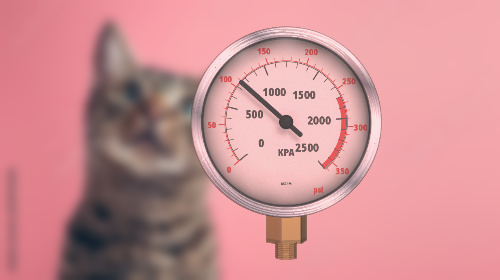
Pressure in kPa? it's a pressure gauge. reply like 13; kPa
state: 750; kPa
